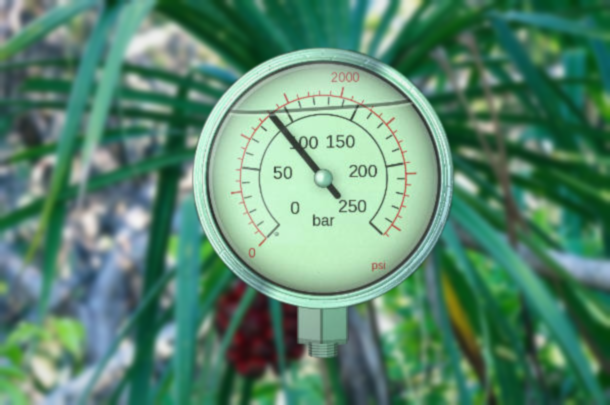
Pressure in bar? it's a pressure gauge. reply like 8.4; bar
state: 90; bar
